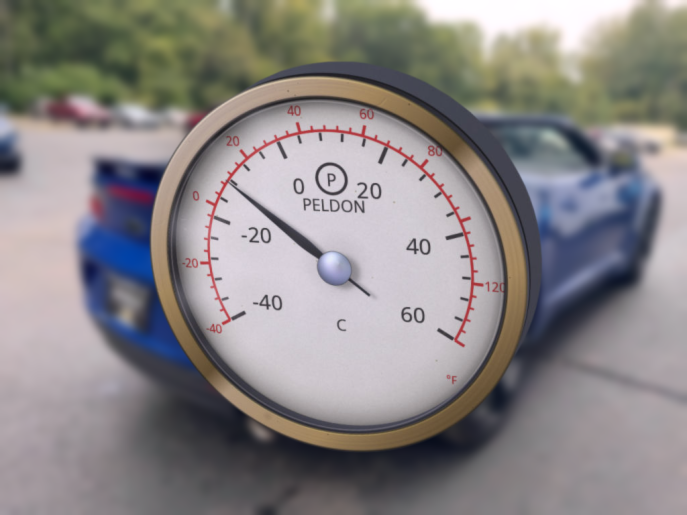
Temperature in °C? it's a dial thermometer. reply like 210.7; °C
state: -12; °C
